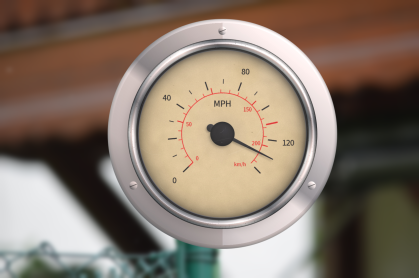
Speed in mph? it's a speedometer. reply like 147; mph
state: 130; mph
